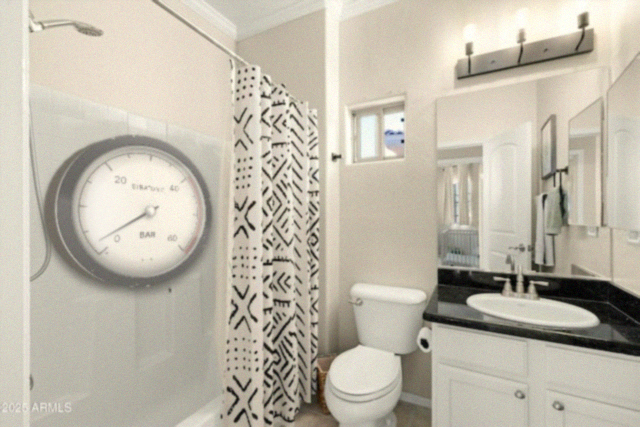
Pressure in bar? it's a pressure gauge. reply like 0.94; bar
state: 2.5; bar
